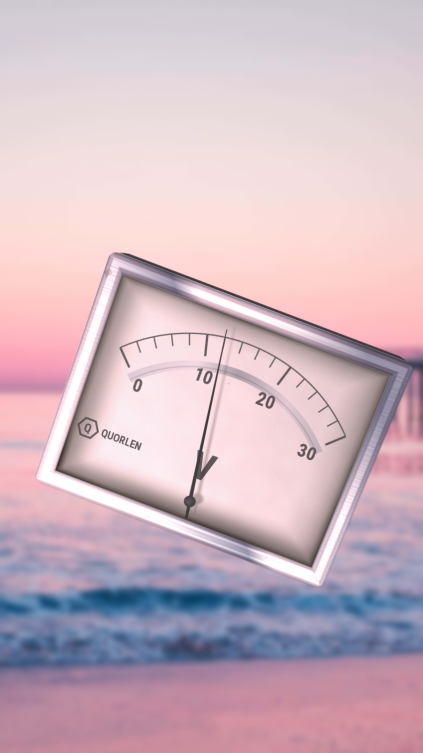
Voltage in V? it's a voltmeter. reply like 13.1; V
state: 12; V
